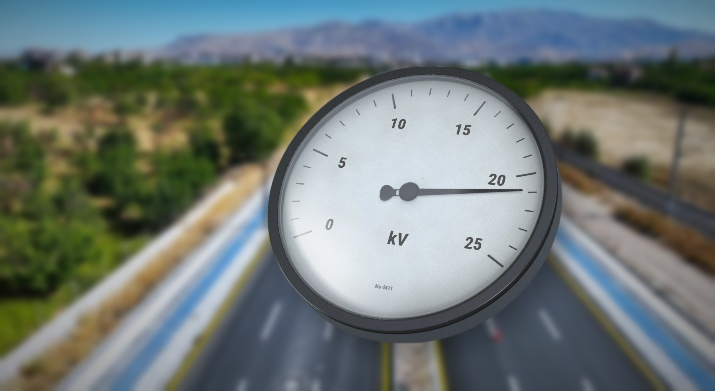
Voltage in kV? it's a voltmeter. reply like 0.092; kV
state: 21; kV
